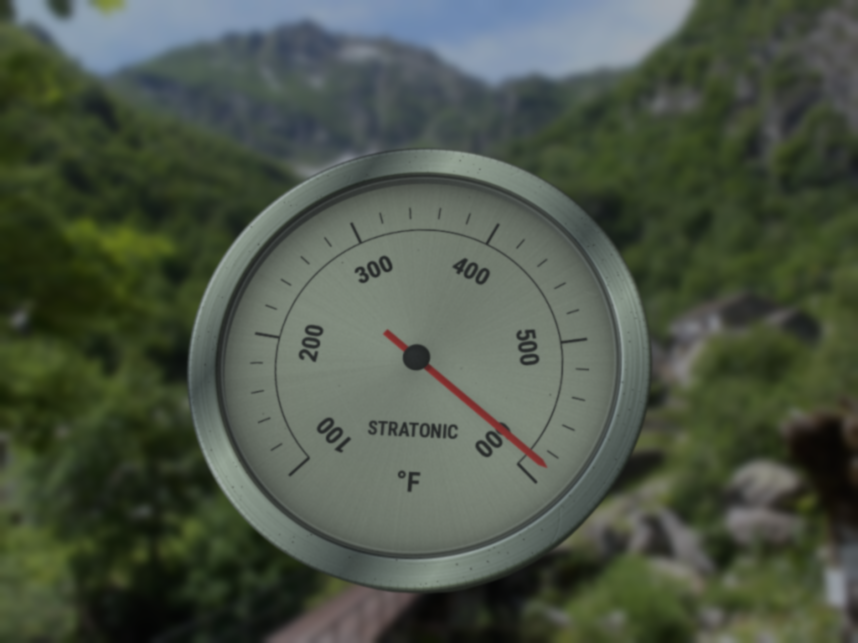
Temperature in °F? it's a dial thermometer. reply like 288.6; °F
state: 590; °F
